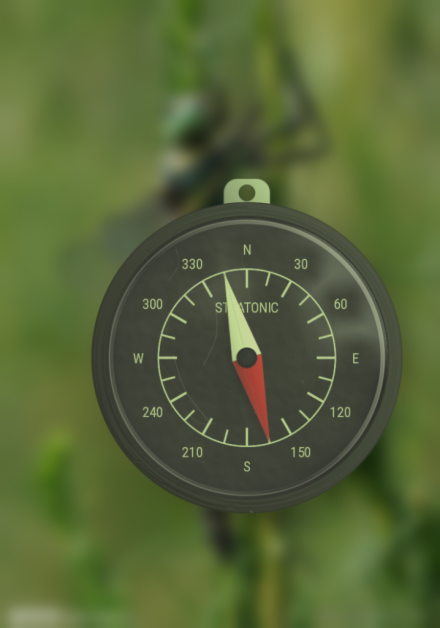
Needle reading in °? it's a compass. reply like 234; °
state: 165; °
